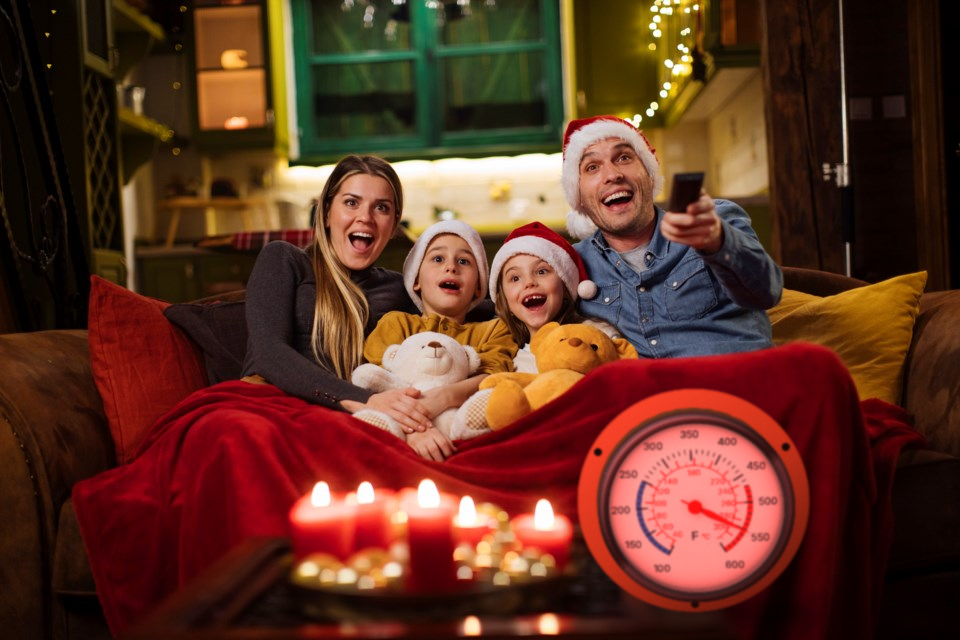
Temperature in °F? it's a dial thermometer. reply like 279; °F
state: 550; °F
